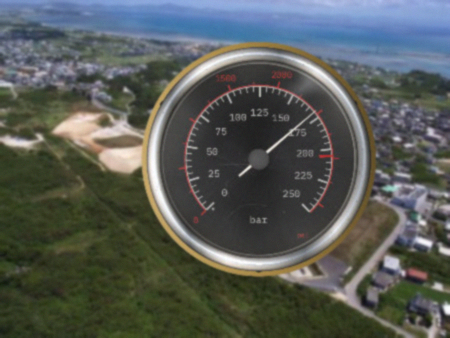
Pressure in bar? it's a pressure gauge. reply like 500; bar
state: 170; bar
